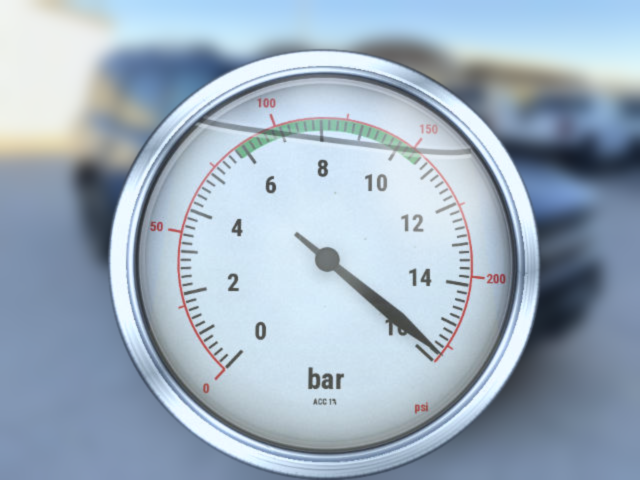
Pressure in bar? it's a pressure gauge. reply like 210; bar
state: 15.8; bar
